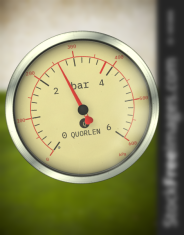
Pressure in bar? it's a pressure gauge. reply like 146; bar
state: 2.6; bar
